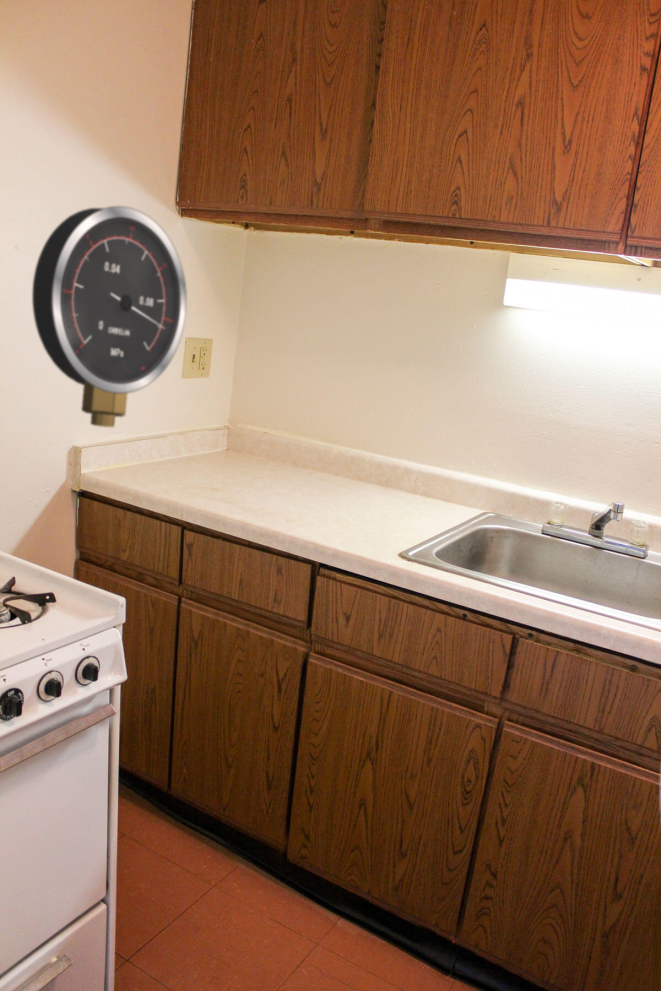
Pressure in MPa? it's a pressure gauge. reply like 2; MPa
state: 0.09; MPa
